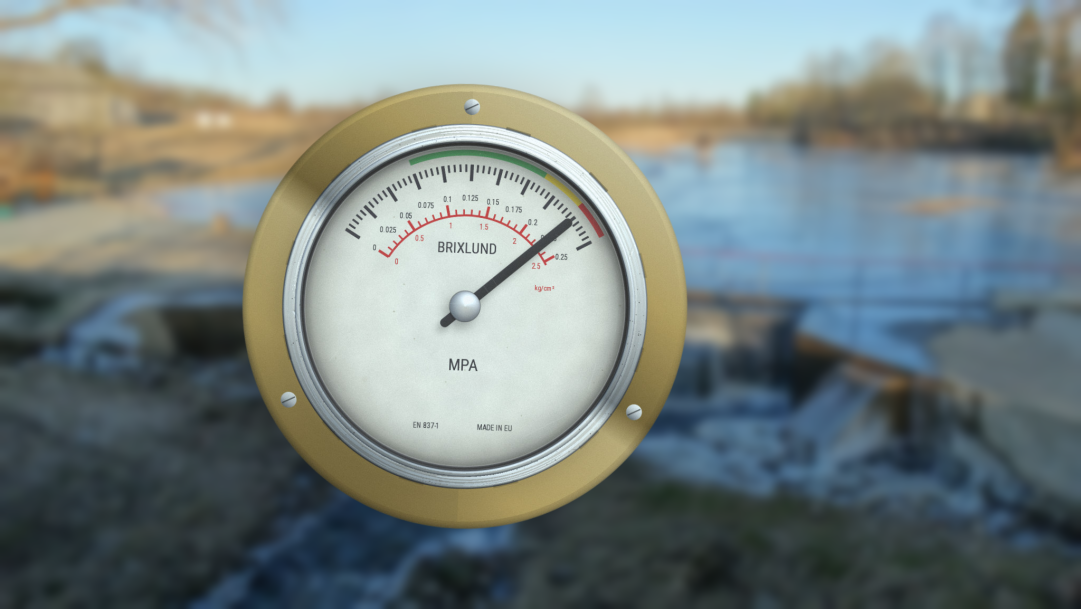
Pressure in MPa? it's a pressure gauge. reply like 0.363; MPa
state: 0.225; MPa
